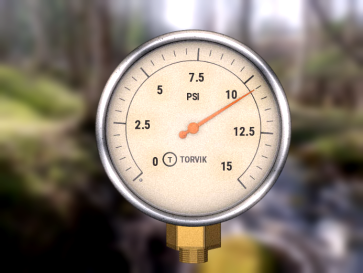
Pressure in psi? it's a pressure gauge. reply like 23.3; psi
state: 10.5; psi
